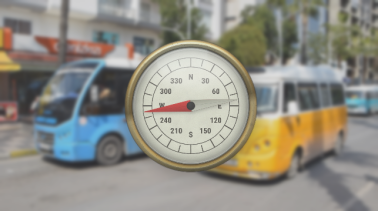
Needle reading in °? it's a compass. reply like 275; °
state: 262.5; °
